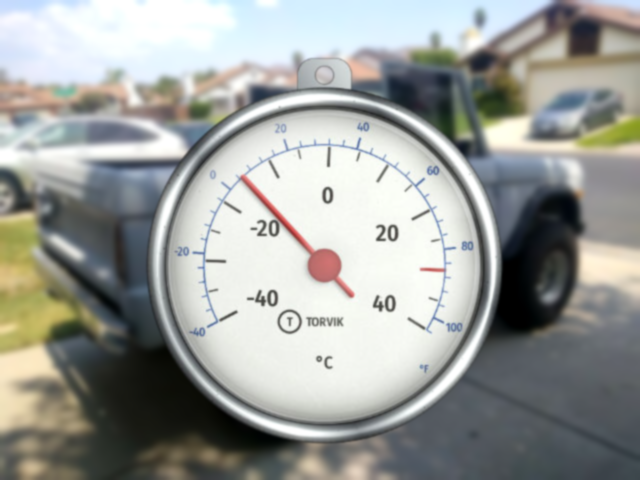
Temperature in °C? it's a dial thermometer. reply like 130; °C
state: -15; °C
